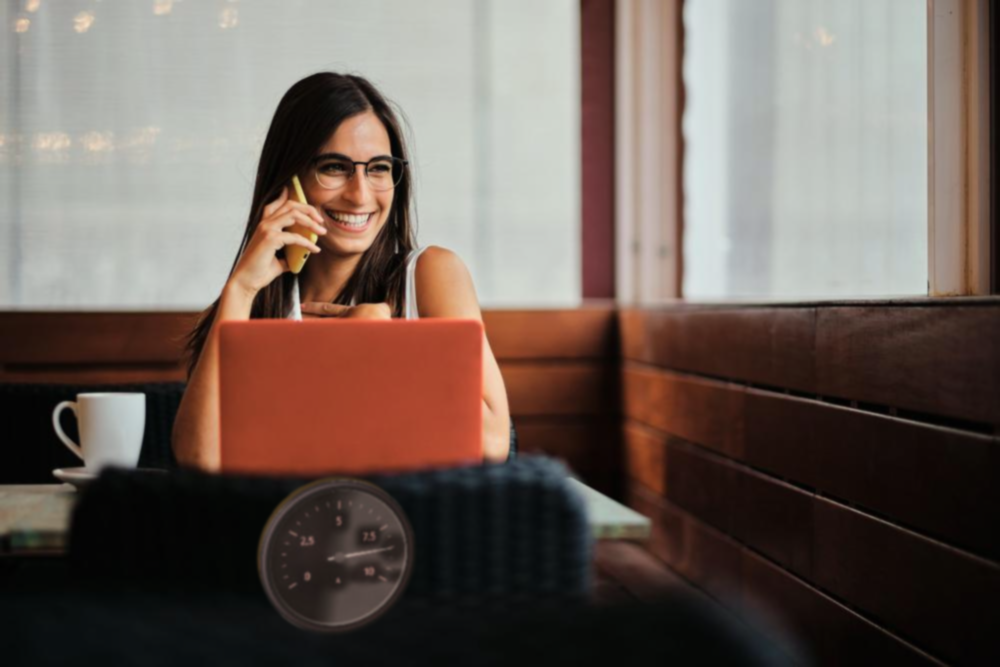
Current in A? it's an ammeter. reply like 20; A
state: 8.5; A
